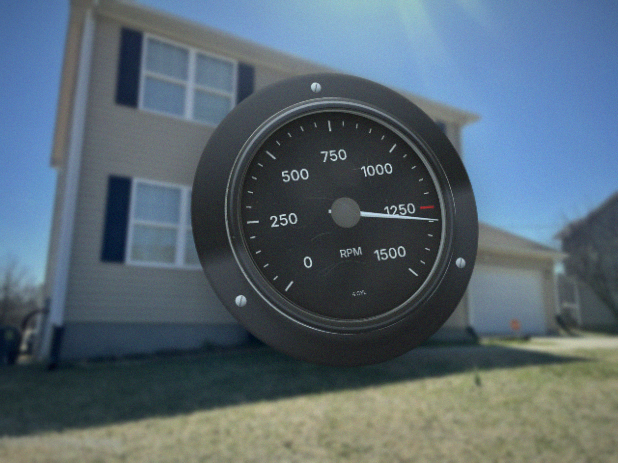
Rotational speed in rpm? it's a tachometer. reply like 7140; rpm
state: 1300; rpm
